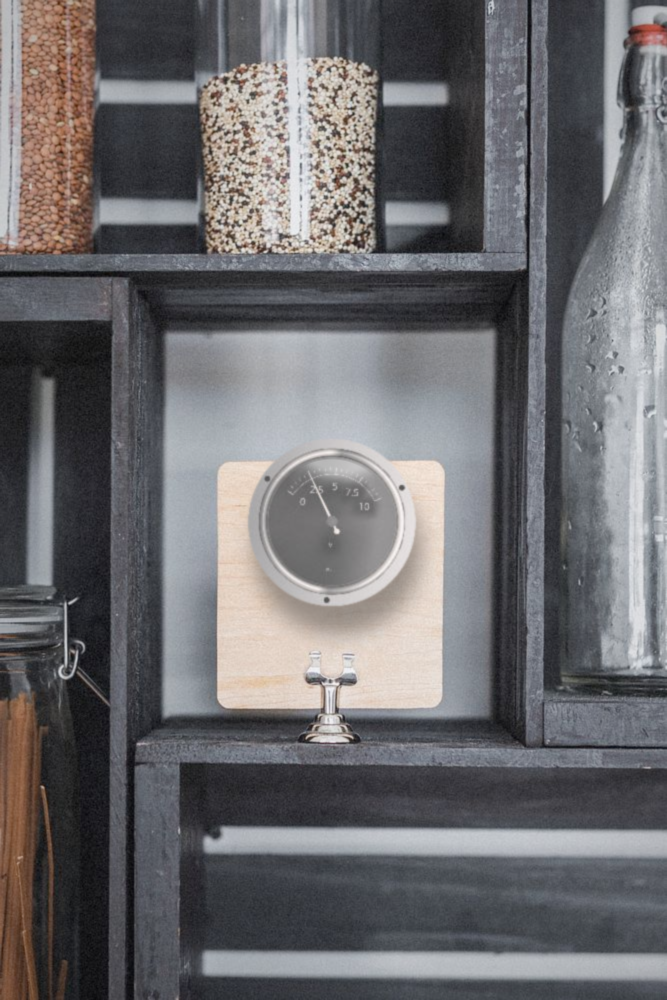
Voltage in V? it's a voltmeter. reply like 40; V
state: 2.5; V
